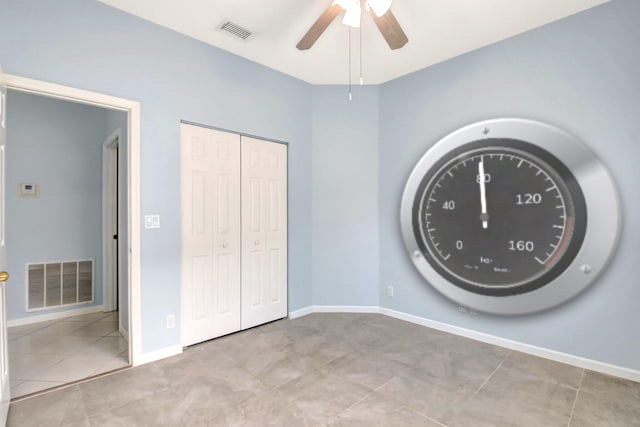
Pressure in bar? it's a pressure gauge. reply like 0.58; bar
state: 80; bar
